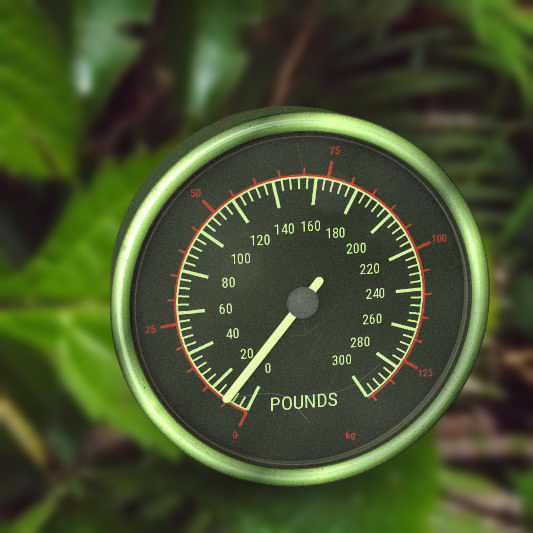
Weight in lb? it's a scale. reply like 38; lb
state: 12; lb
